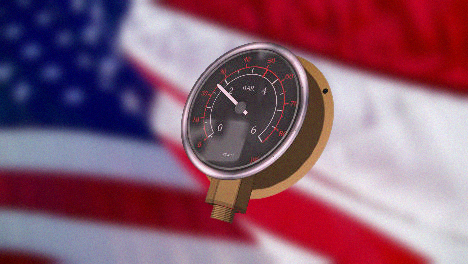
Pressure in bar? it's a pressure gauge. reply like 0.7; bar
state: 1.75; bar
